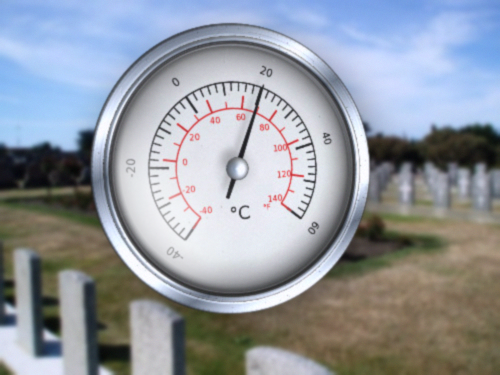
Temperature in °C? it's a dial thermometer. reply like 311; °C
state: 20; °C
